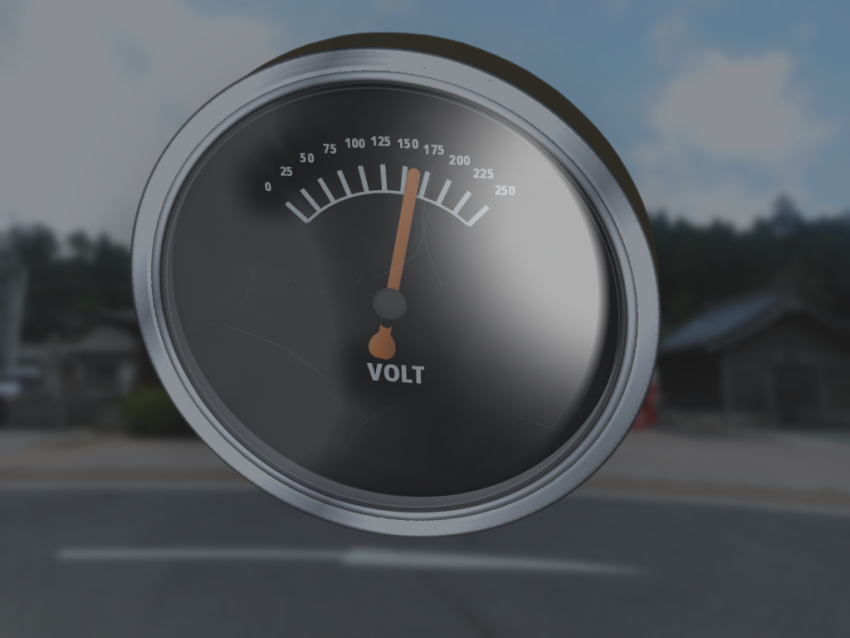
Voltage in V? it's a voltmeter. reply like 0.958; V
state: 162.5; V
